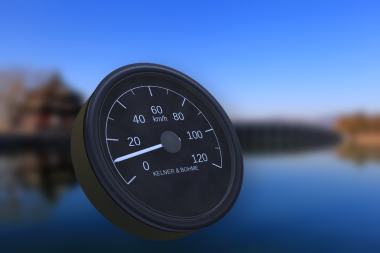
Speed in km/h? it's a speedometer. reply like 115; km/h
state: 10; km/h
